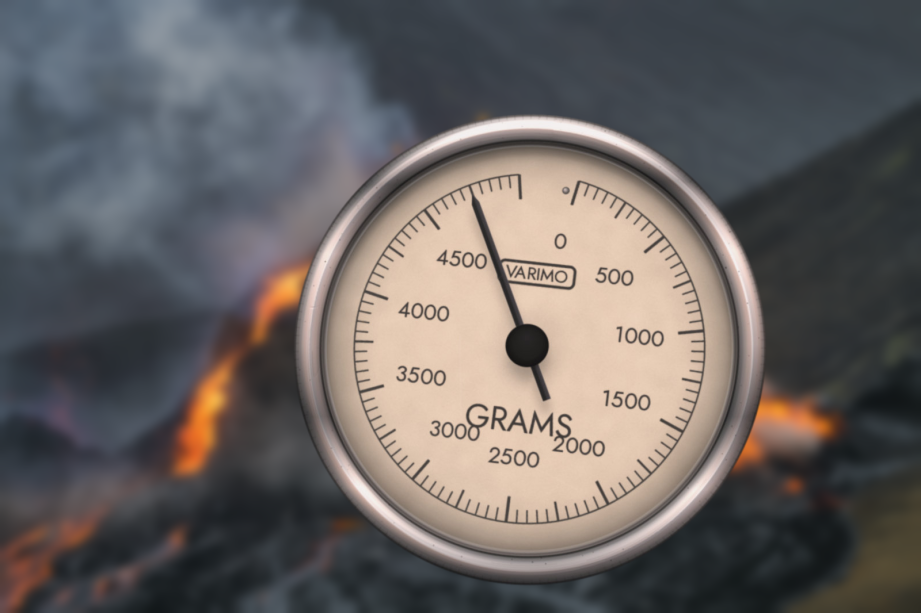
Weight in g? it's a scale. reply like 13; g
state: 4750; g
